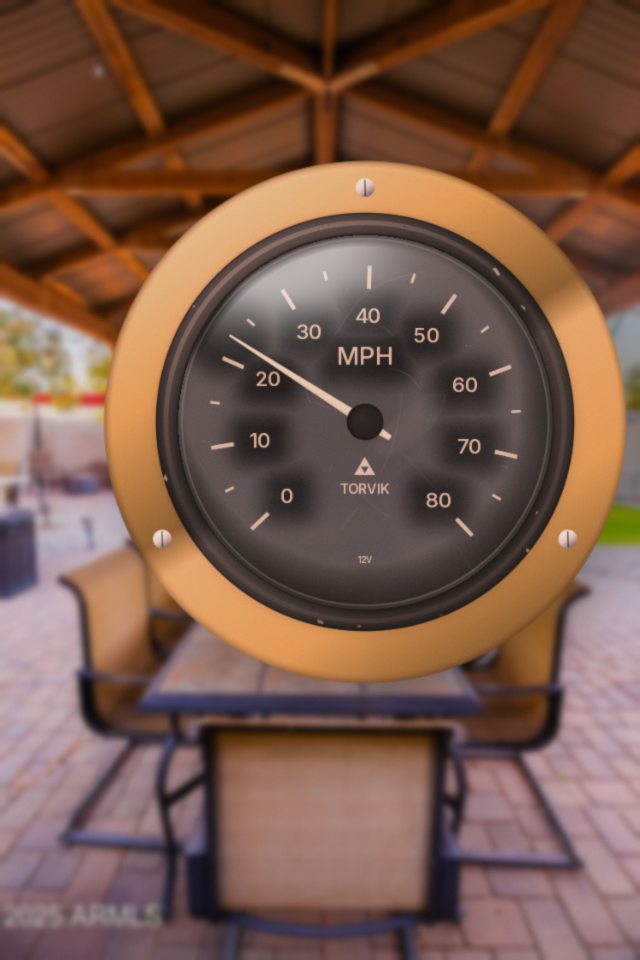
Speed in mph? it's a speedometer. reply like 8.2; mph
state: 22.5; mph
